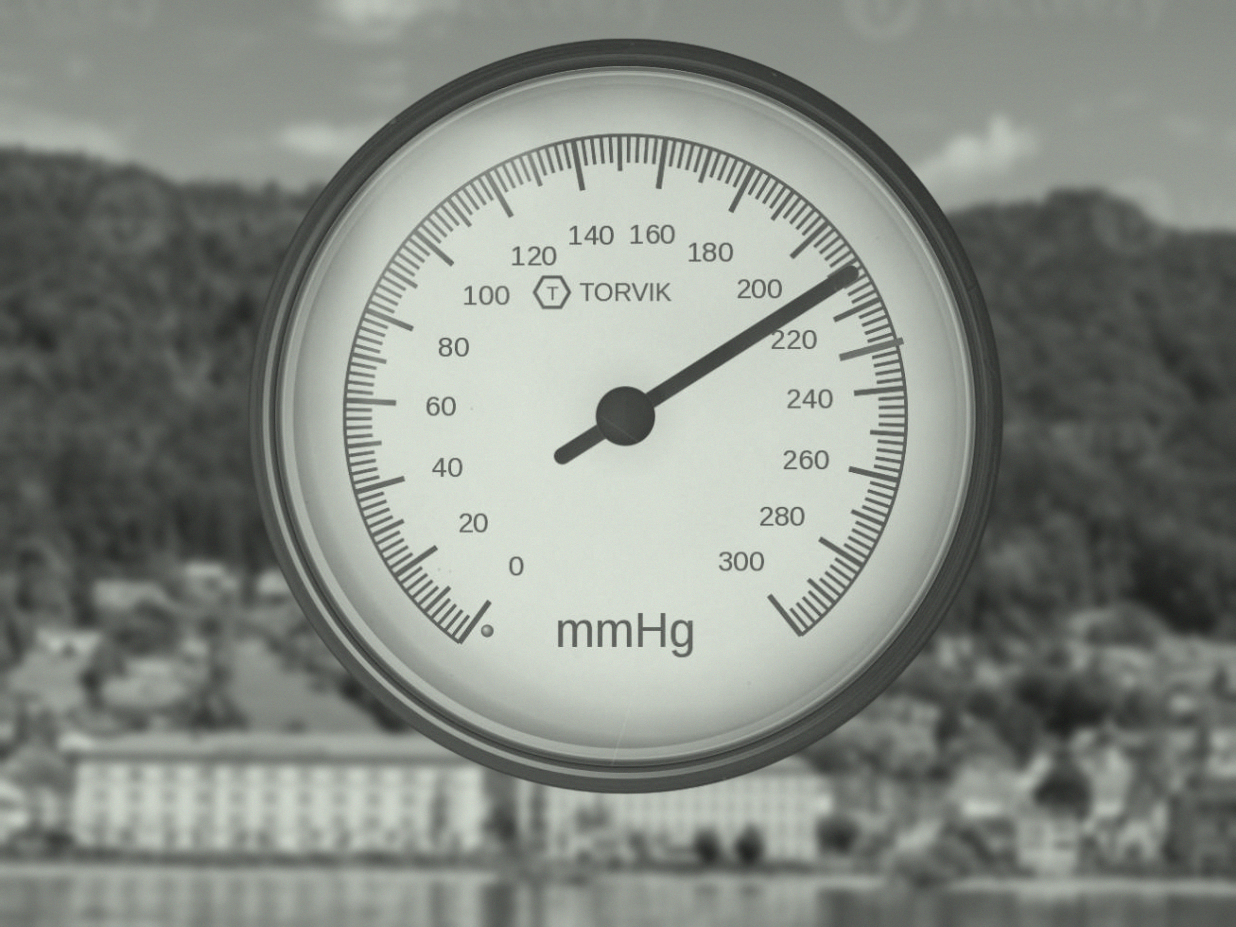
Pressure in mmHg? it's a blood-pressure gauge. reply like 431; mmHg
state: 212; mmHg
